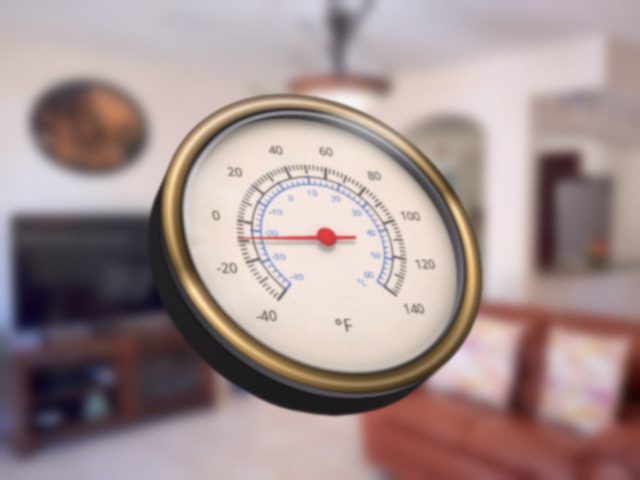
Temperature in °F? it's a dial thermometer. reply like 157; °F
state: -10; °F
